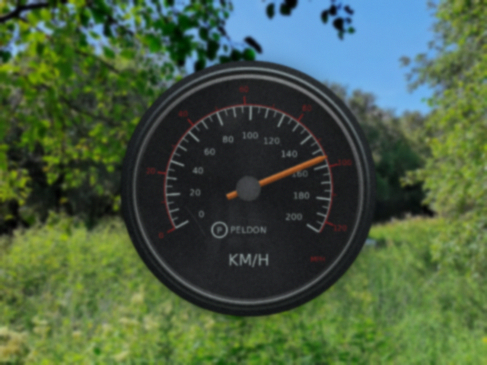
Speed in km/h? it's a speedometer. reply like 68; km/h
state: 155; km/h
